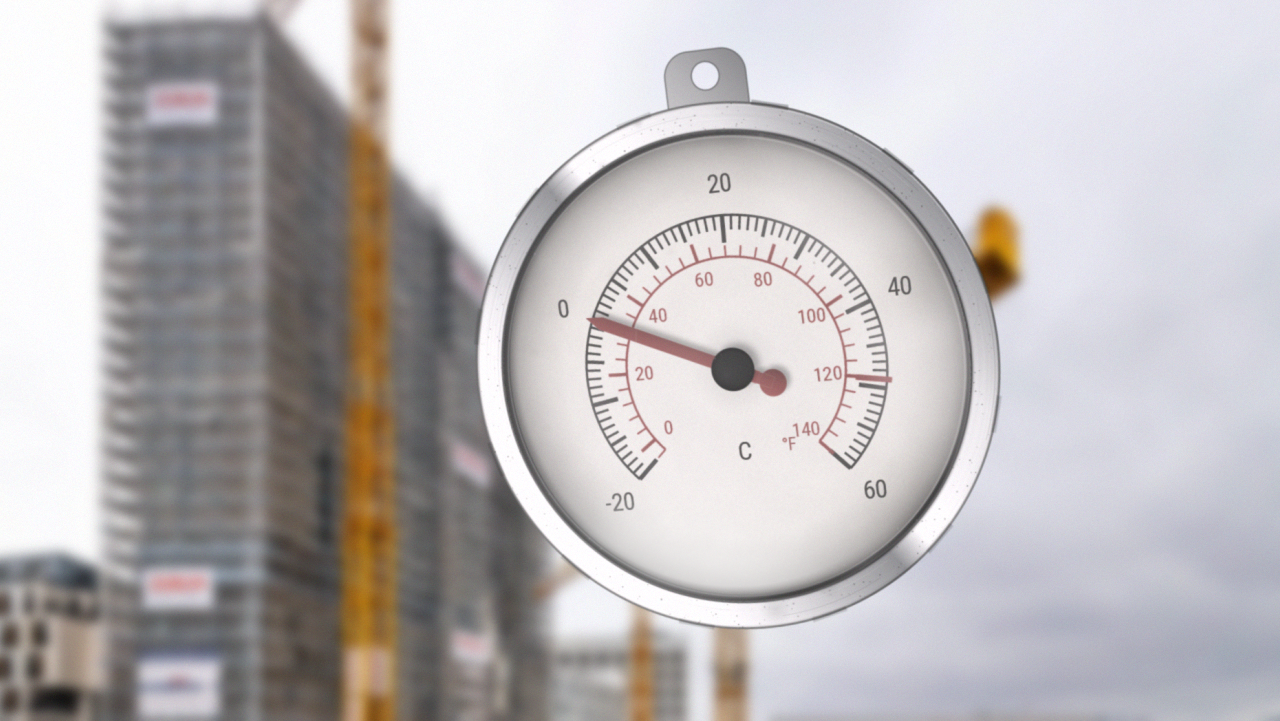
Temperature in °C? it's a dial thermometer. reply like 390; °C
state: 0; °C
